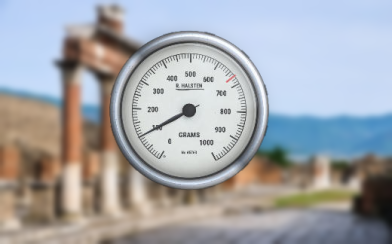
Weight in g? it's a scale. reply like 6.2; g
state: 100; g
